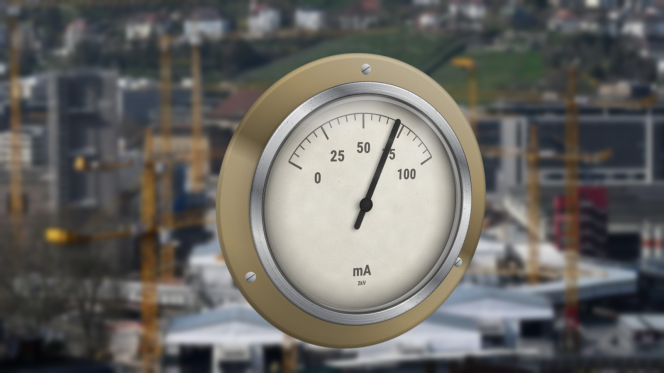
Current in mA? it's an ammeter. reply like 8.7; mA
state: 70; mA
